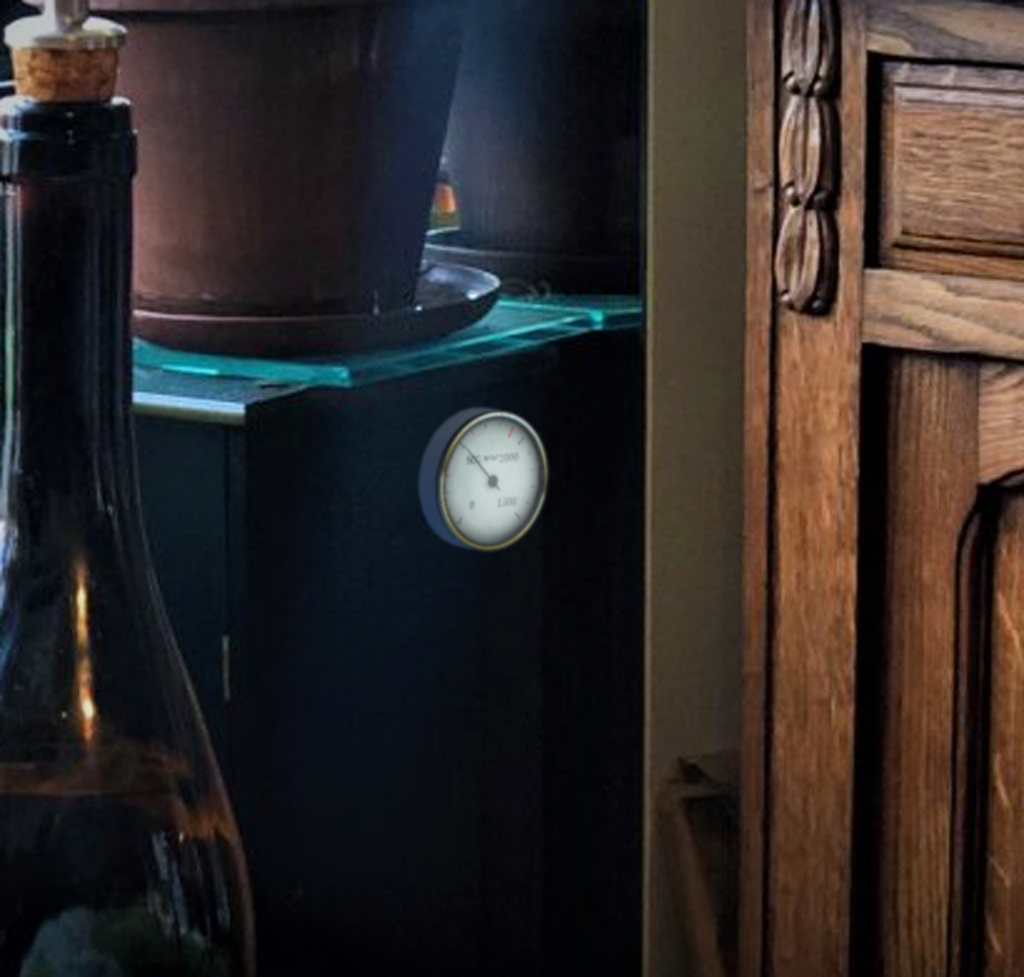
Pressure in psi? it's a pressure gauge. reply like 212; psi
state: 500; psi
